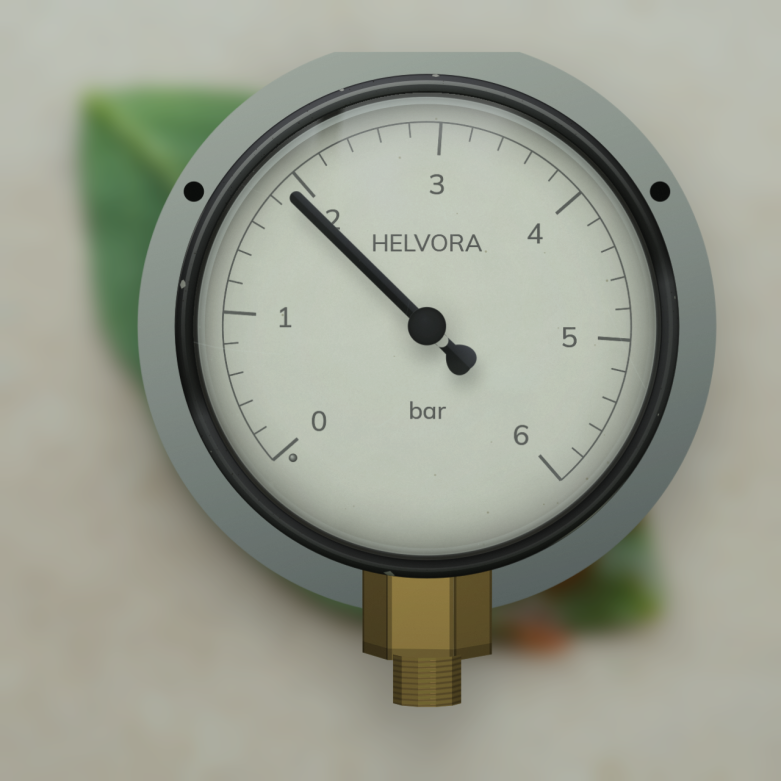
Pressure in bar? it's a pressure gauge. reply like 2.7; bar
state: 1.9; bar
